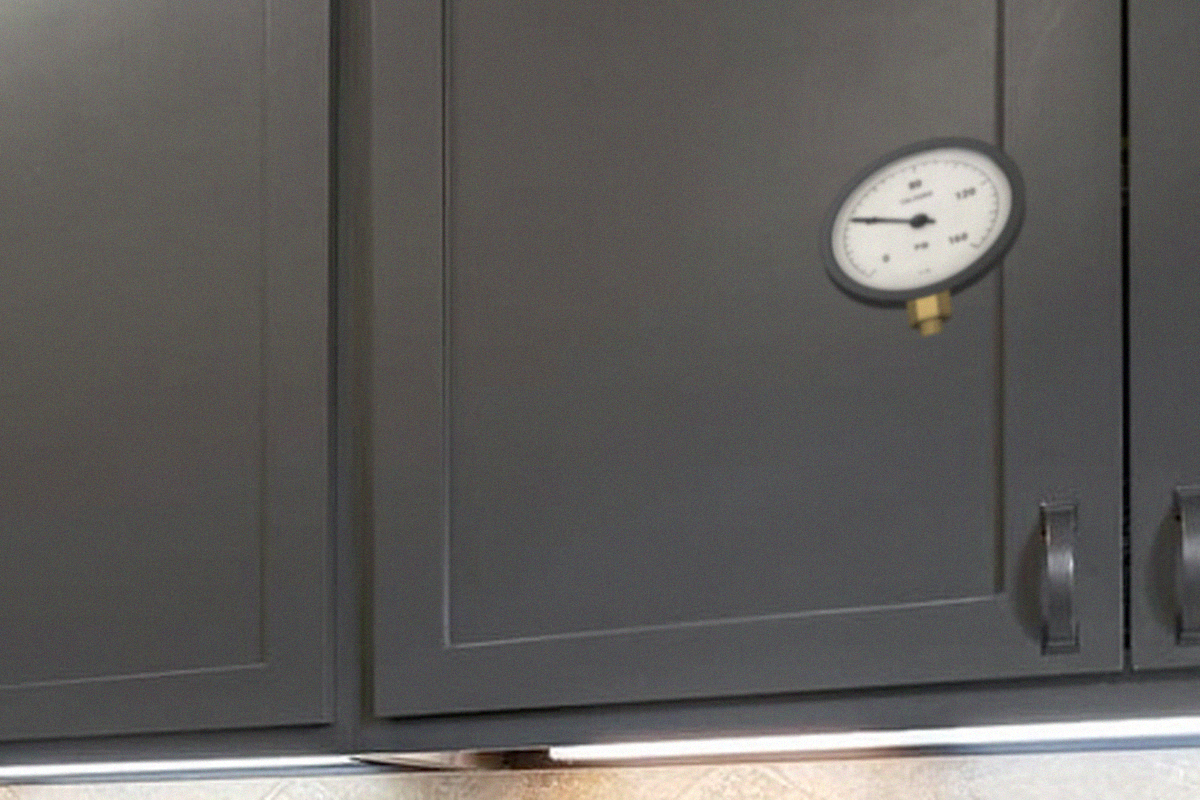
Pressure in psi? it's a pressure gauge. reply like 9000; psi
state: 40; psi
